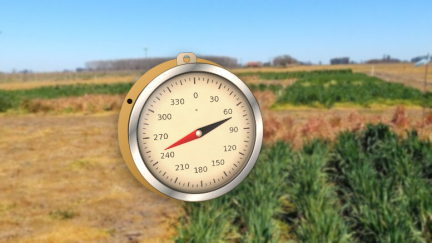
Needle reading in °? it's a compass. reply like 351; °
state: 250; °
